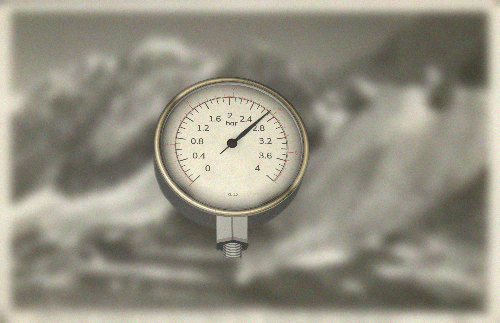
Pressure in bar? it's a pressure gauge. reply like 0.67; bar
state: 2.7; bar
